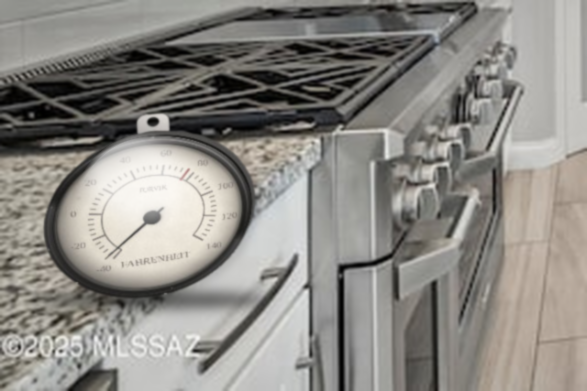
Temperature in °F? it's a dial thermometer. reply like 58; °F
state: -36; °F
